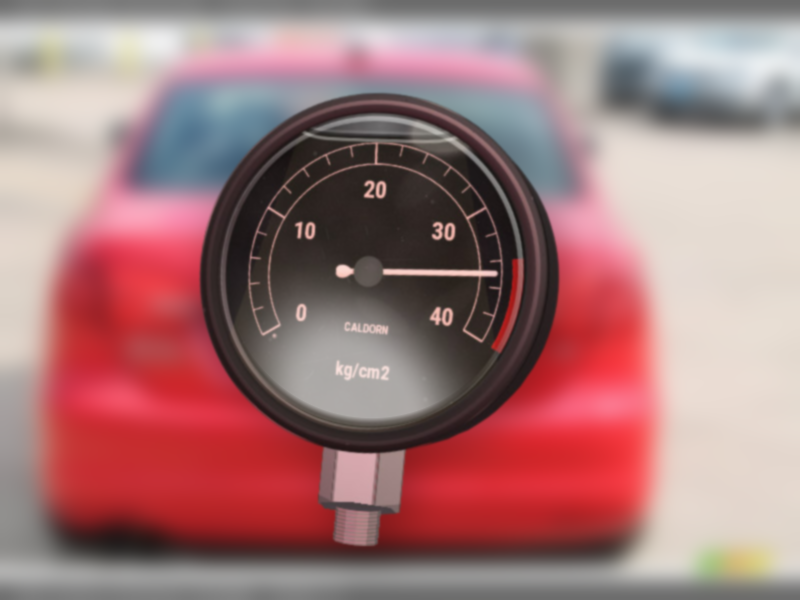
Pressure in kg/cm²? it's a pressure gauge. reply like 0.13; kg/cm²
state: 35; kg/cm²
